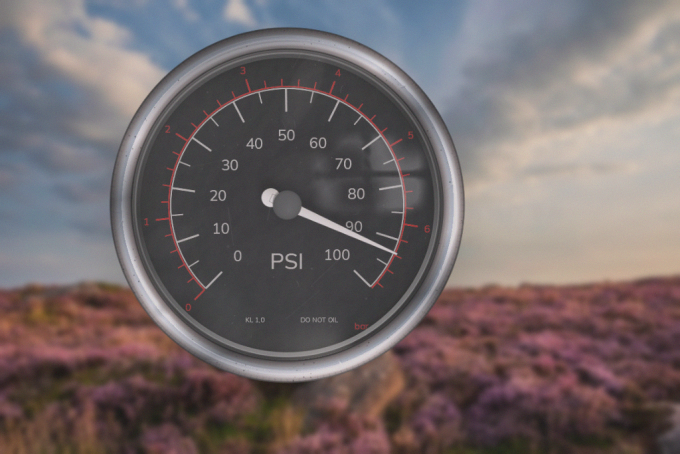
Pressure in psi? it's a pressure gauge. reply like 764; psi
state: 92.5; psi
